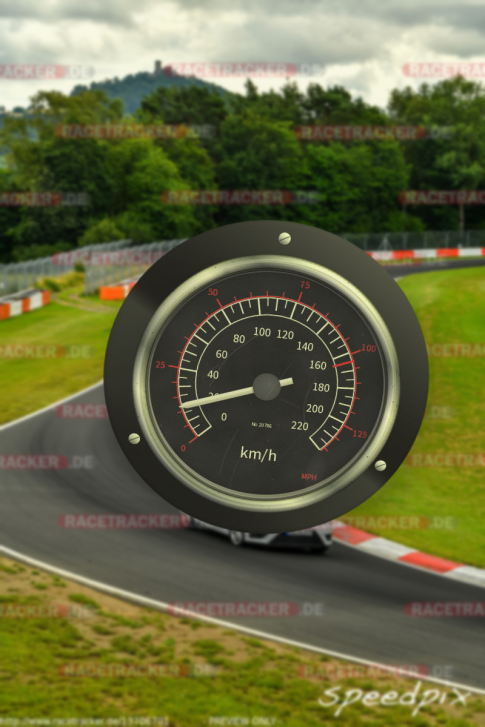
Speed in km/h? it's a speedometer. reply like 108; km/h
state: 20; km/h
